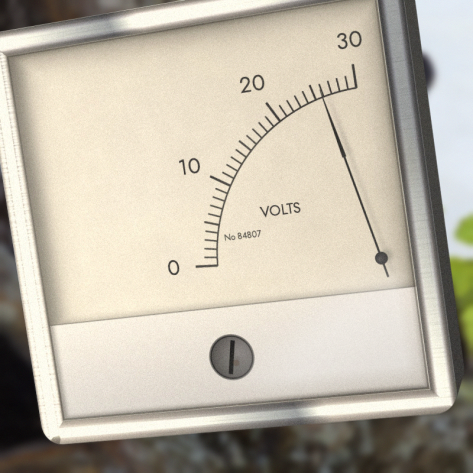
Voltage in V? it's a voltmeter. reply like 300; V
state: 26; V
